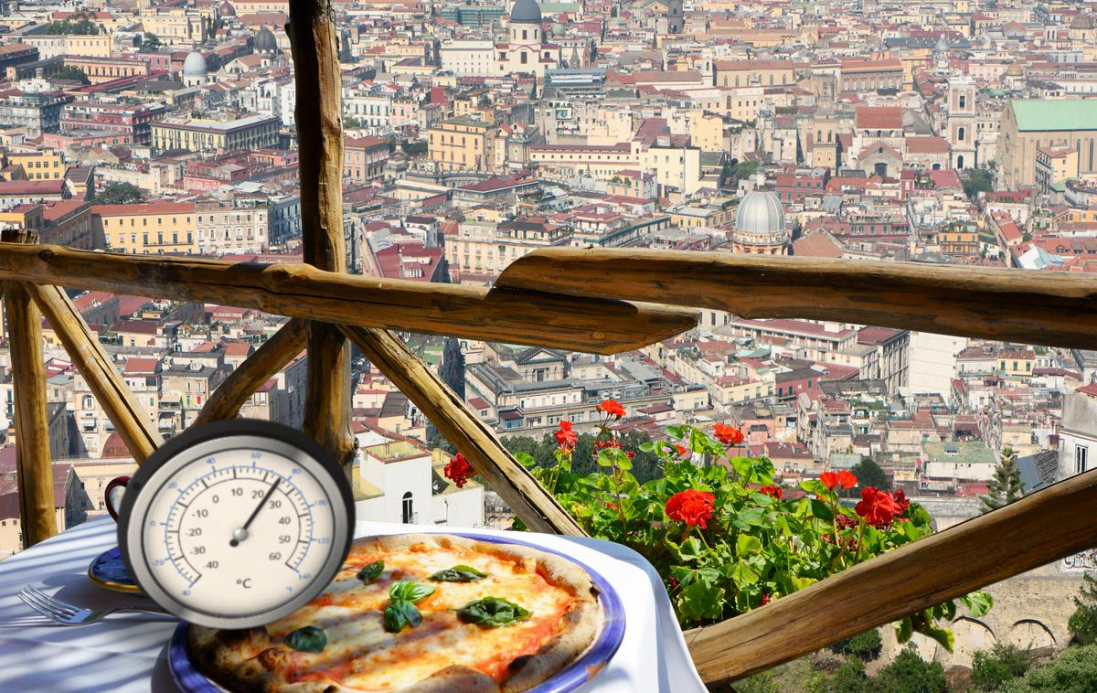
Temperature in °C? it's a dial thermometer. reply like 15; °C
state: 24; °C
